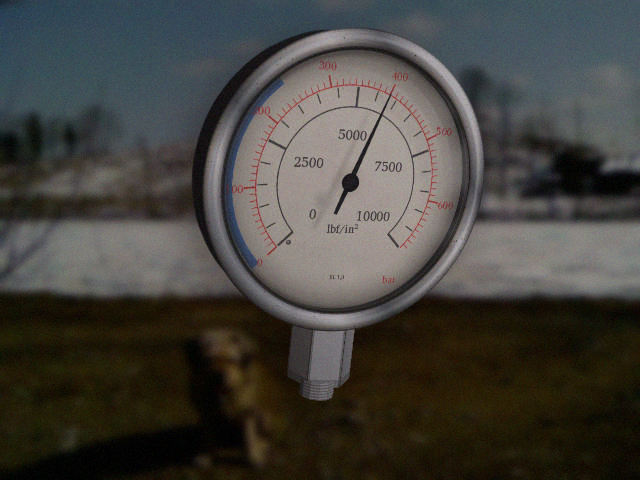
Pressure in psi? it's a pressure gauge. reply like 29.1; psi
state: 5750; psi
